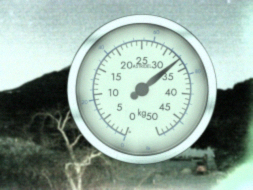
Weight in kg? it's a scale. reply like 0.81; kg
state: 33; kg
